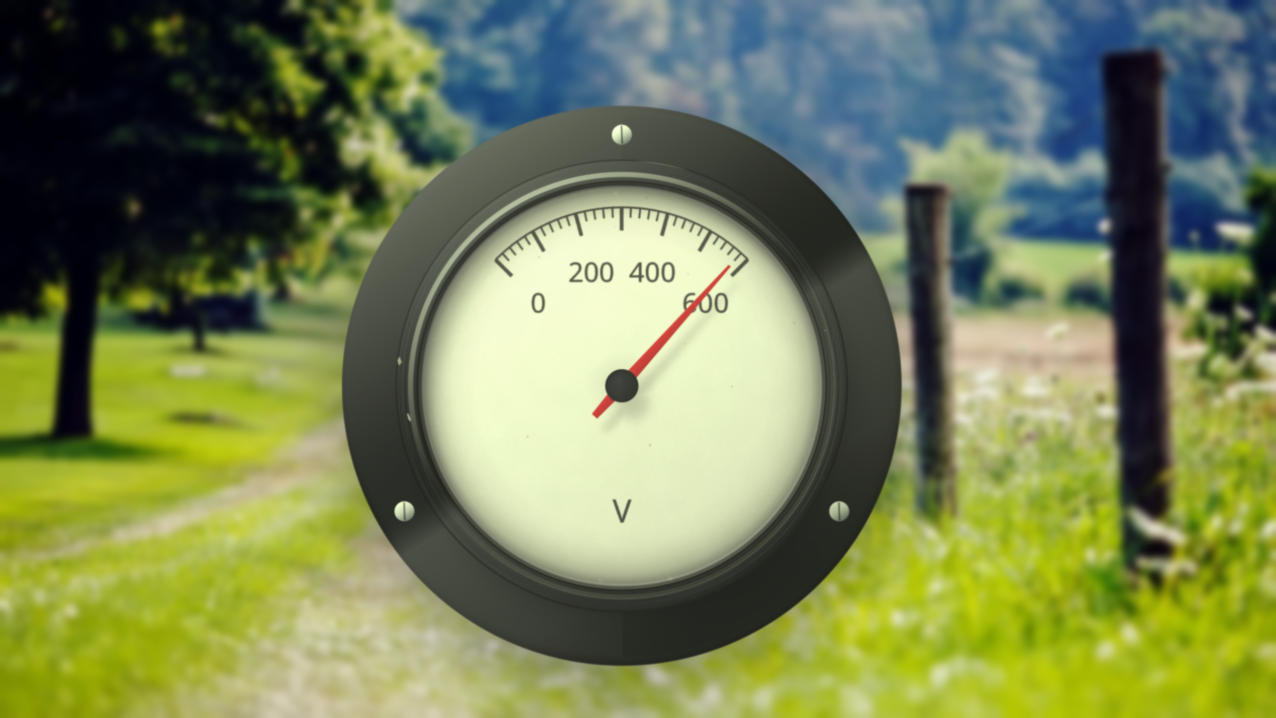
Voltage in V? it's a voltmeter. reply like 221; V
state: 580; V
